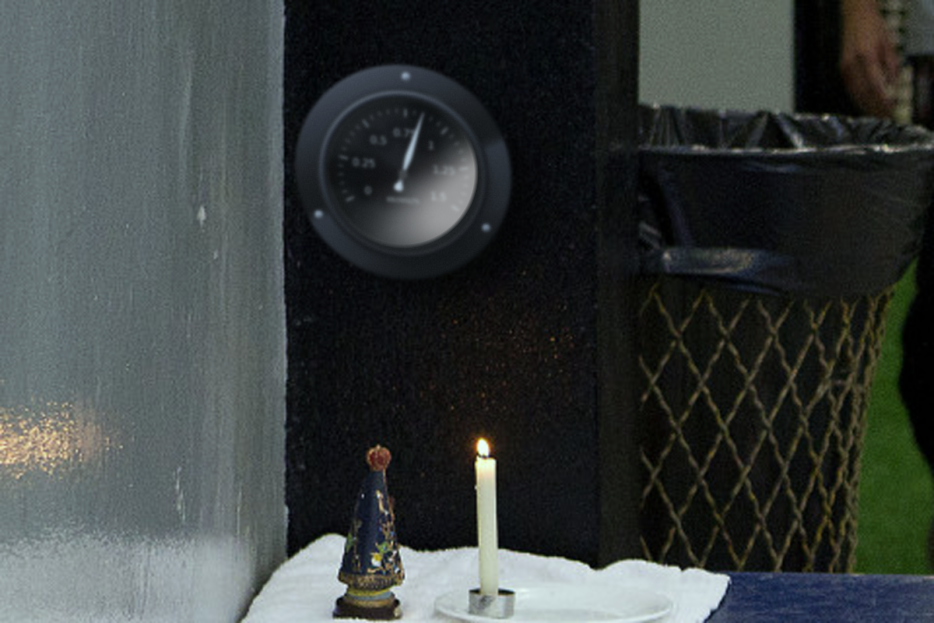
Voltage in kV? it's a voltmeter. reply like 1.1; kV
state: 0.85; kV
